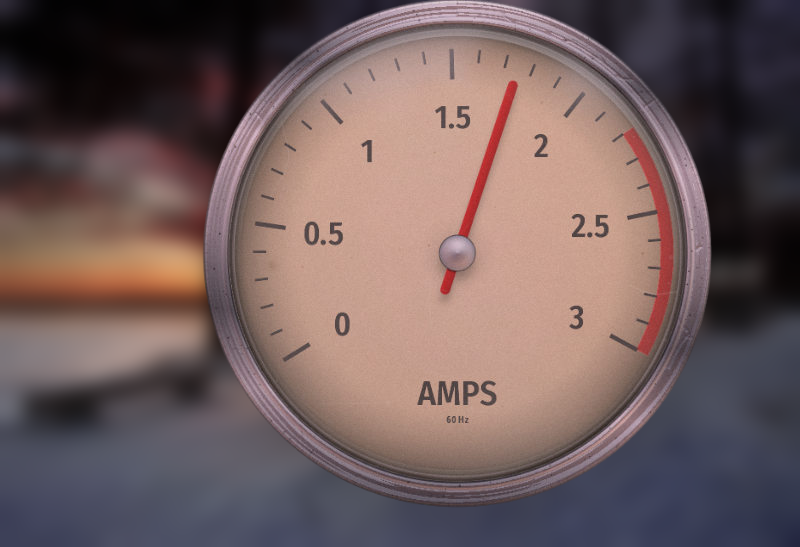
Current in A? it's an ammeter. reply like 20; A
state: 1.75; A
